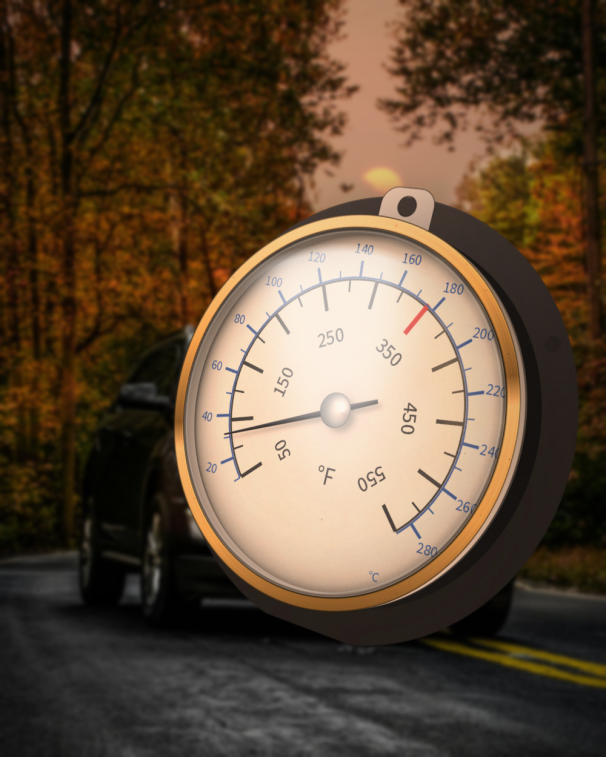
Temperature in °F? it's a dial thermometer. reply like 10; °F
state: 87.5; °F
